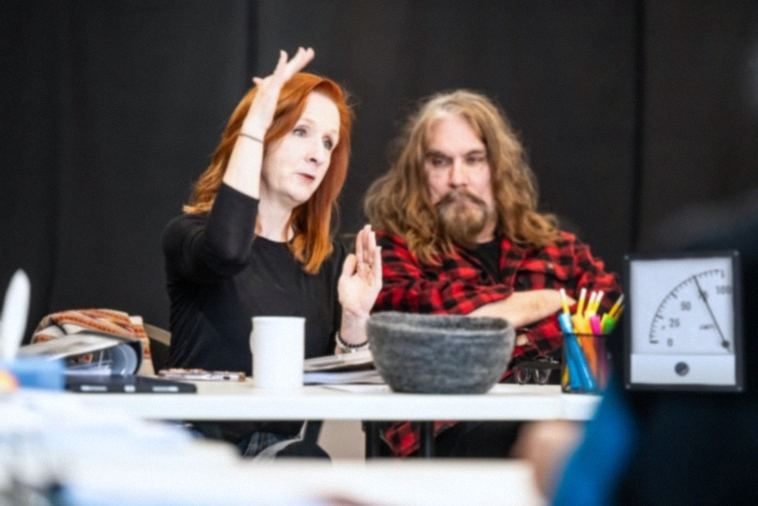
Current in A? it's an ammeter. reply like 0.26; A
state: 75; A
